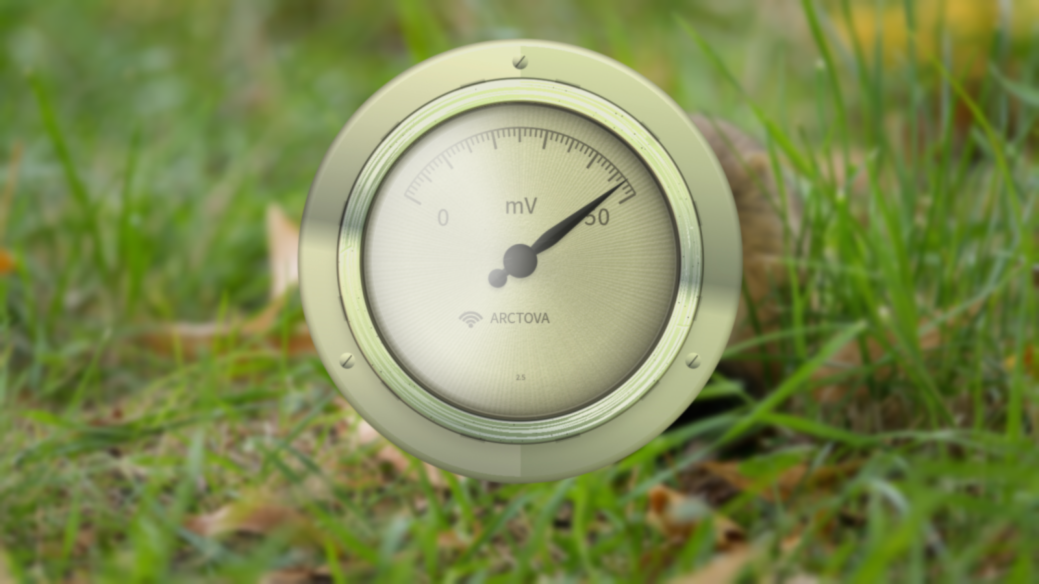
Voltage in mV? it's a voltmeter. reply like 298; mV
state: 47; mV
